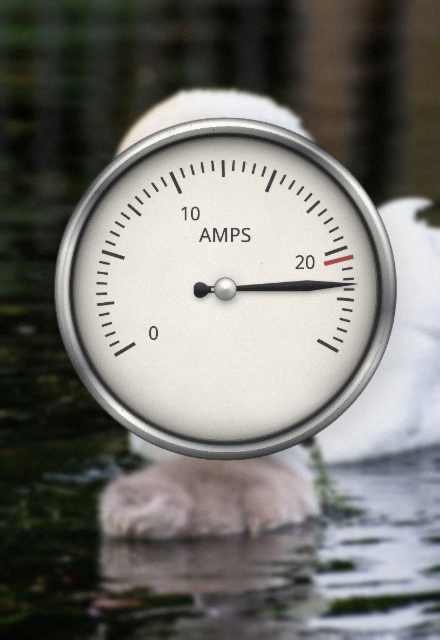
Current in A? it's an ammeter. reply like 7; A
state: 21.75; A
